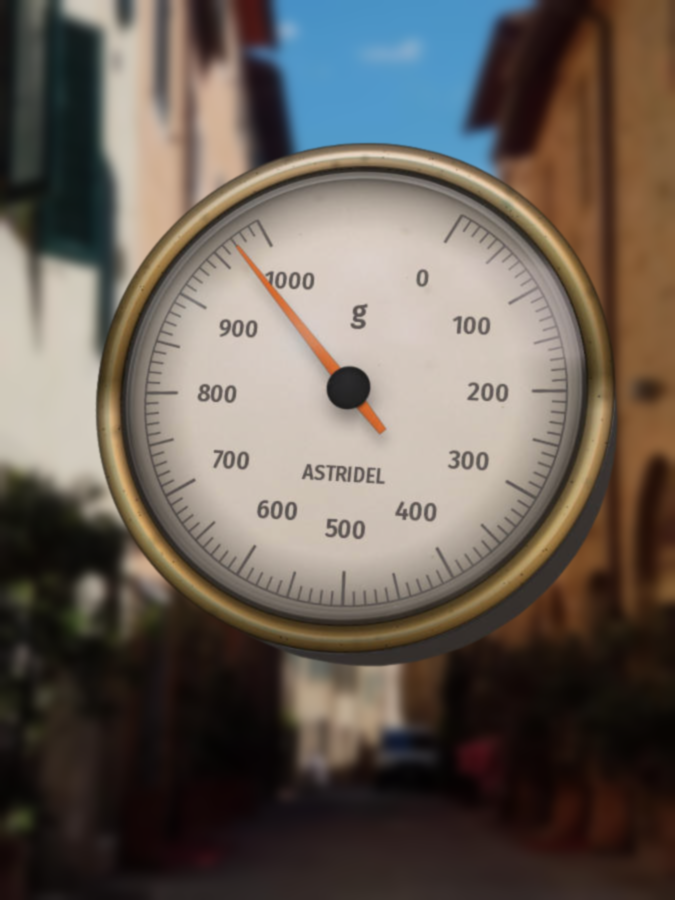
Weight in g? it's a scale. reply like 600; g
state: 970; g
